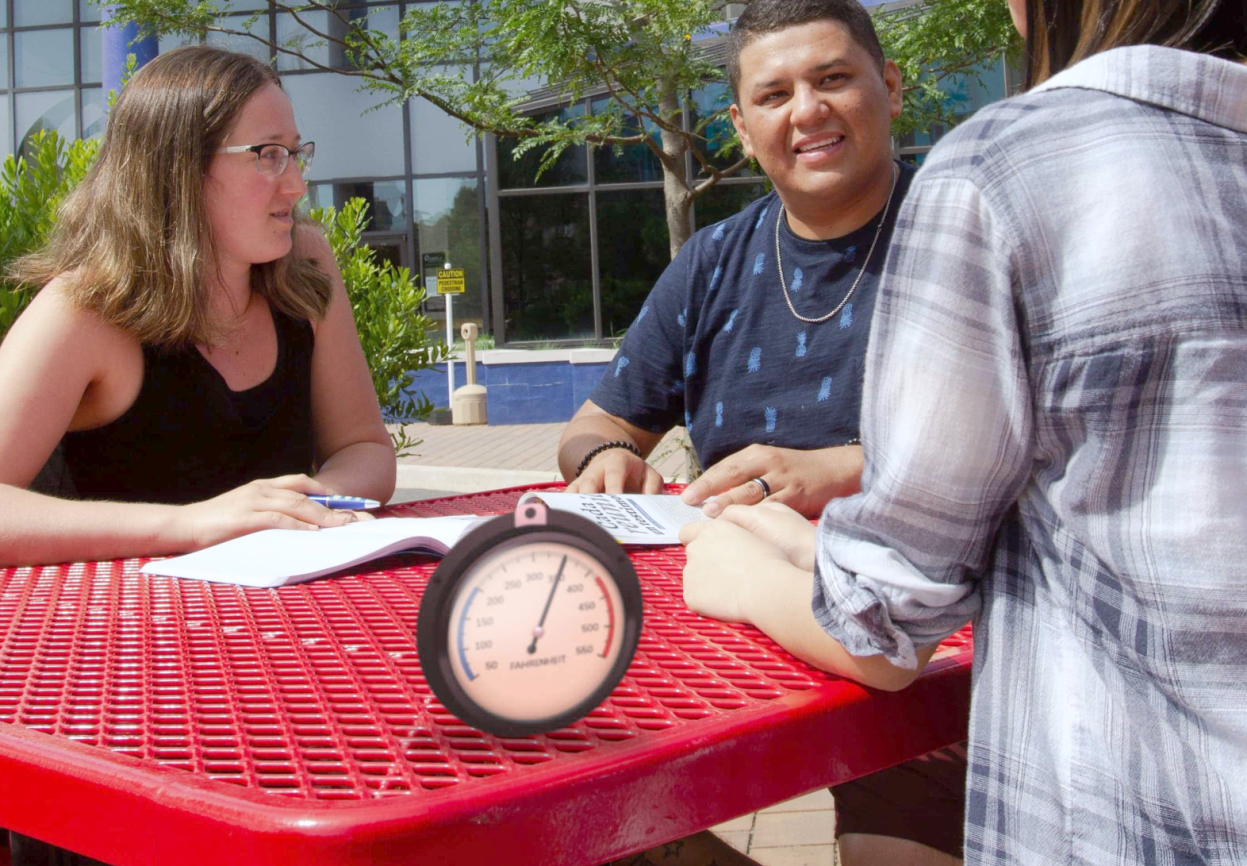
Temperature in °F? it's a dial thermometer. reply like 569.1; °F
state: 350; °F
